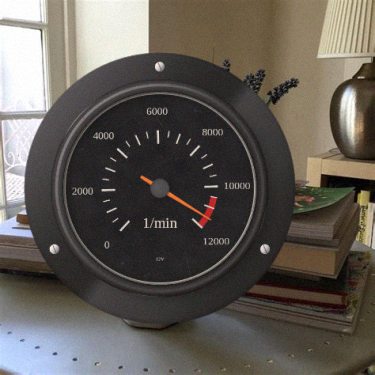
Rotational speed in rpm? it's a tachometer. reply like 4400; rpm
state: 11500; rpm
